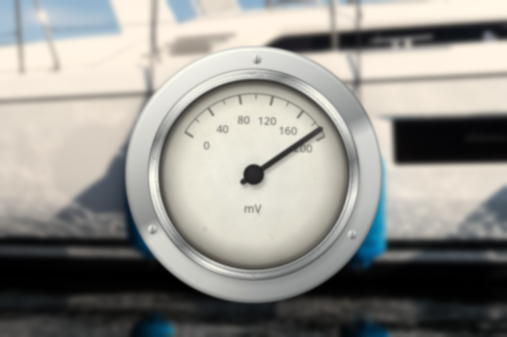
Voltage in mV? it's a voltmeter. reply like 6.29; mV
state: 190; mV
